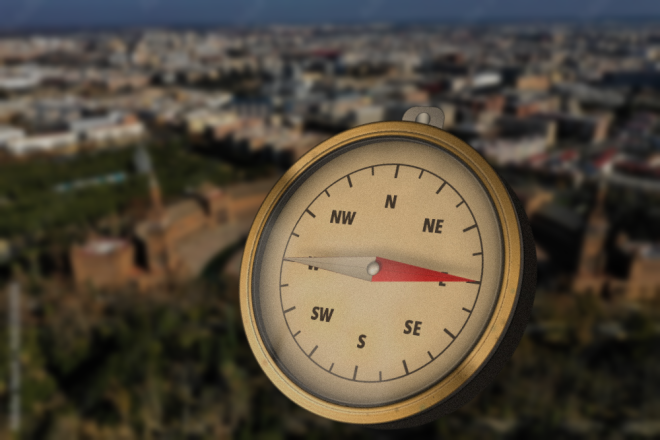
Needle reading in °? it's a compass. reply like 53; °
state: 90; °
